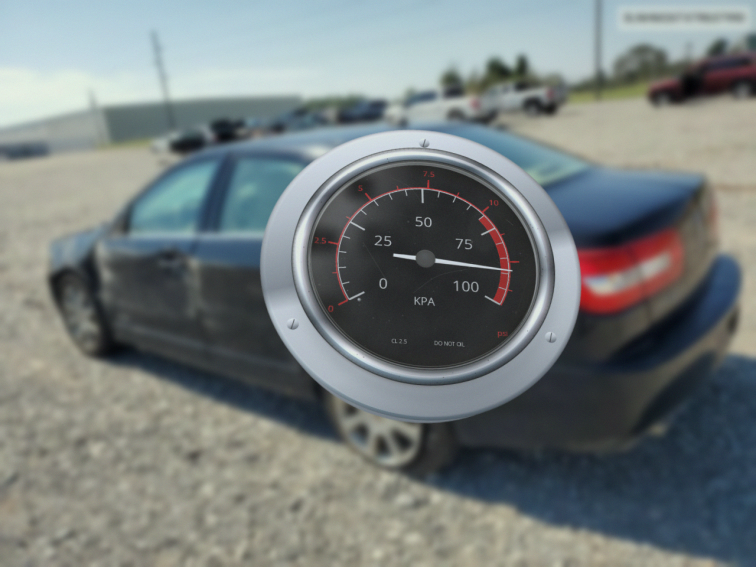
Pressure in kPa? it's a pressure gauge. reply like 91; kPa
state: 90; kPa
